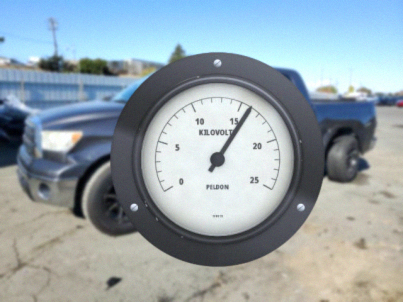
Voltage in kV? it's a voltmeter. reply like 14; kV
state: 16; kV
